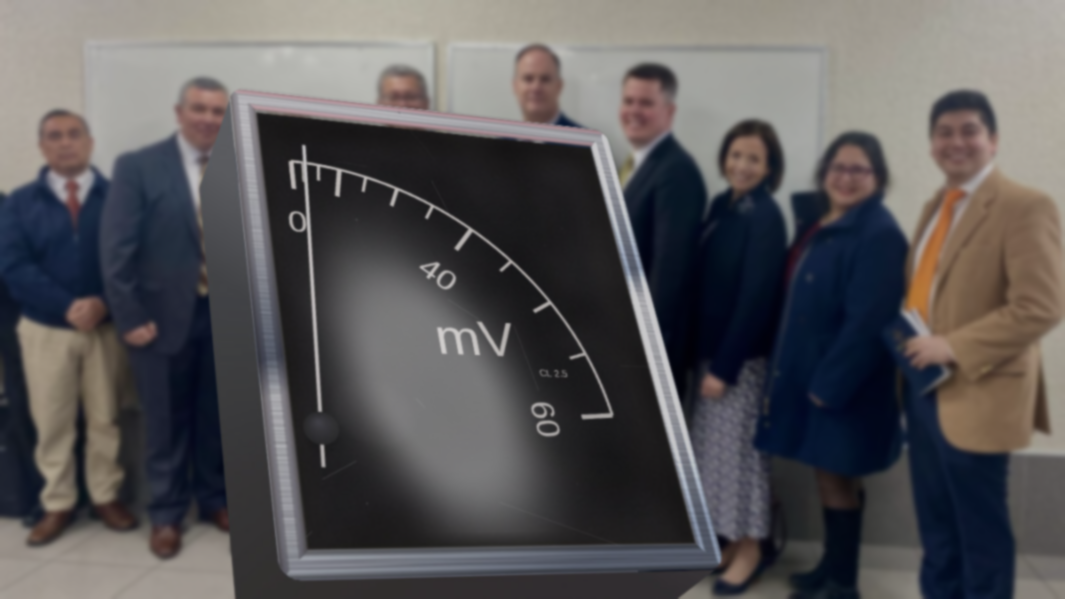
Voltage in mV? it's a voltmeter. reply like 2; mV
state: 10; mV
